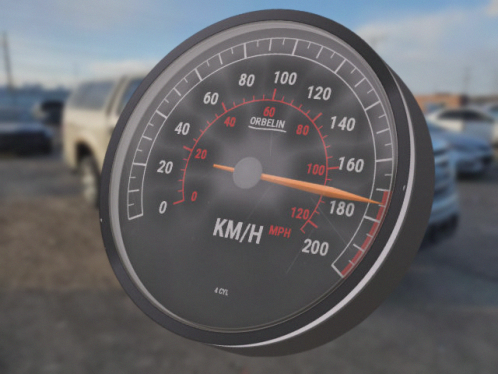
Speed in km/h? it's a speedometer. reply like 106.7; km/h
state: 175; km/h
